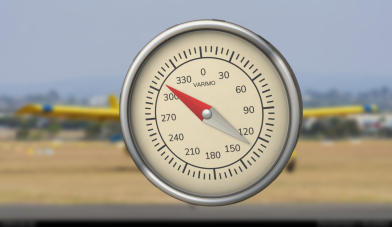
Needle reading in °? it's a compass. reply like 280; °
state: 310; °
